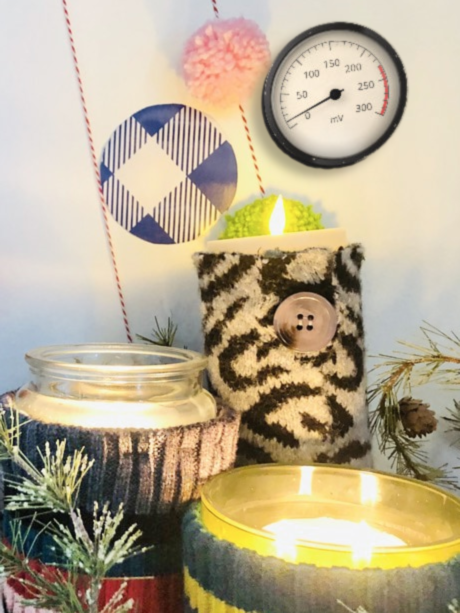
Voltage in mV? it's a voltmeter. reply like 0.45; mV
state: 10; mV
